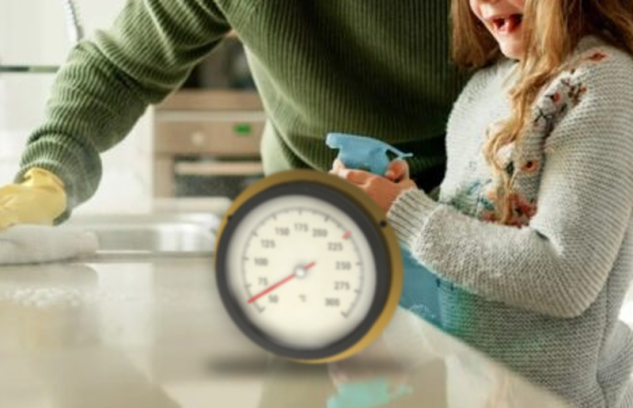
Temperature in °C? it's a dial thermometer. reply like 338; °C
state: 62.5; °C
